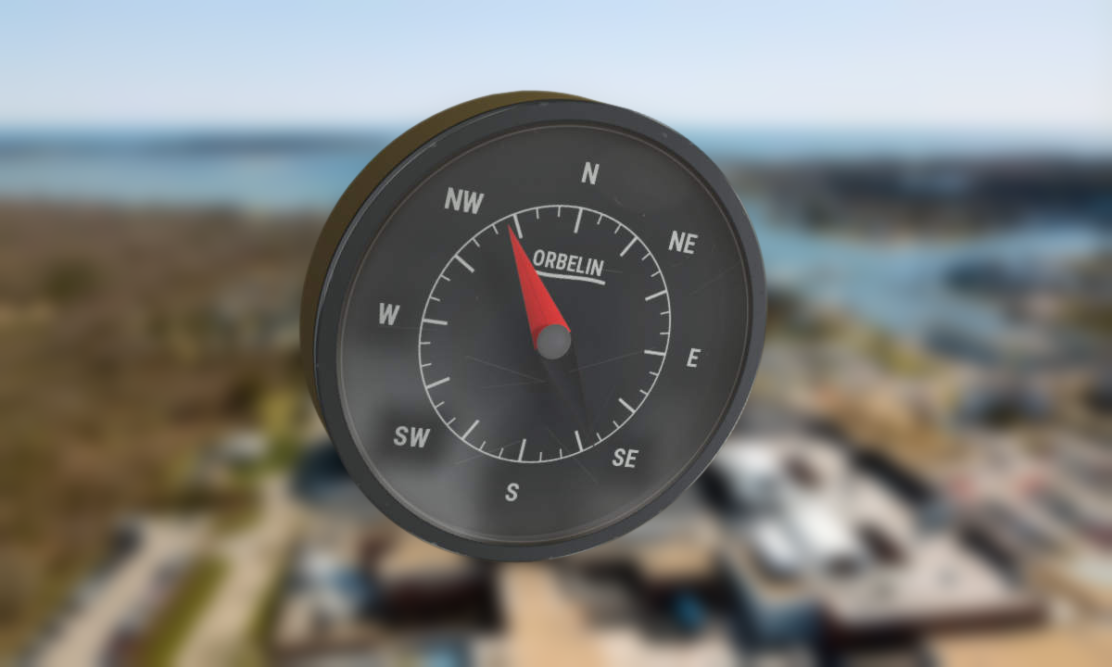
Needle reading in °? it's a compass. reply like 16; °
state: 325; °
